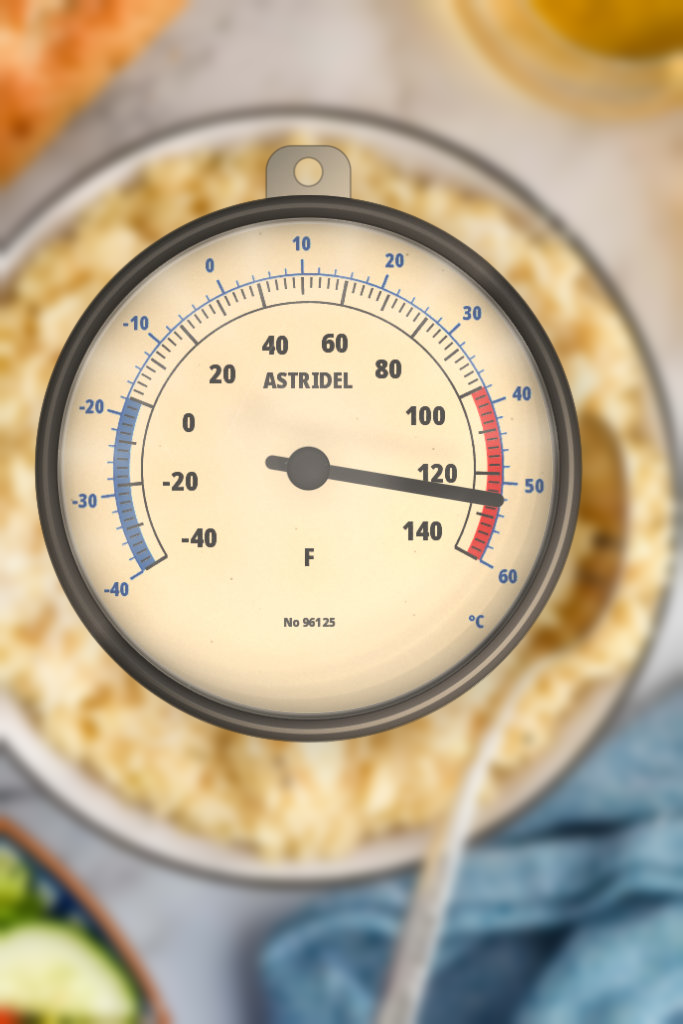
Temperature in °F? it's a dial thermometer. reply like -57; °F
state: 126; °F
